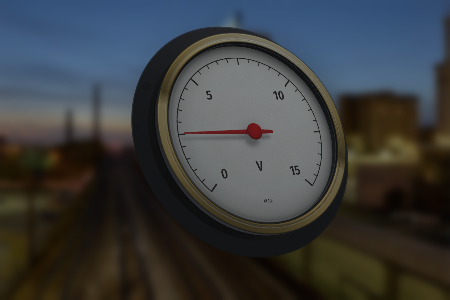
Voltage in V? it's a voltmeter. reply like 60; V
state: 2.5; V
